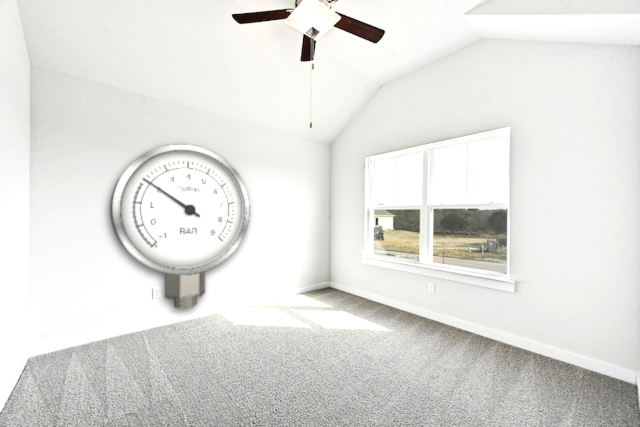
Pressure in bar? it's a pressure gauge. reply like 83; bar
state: 2; bar
